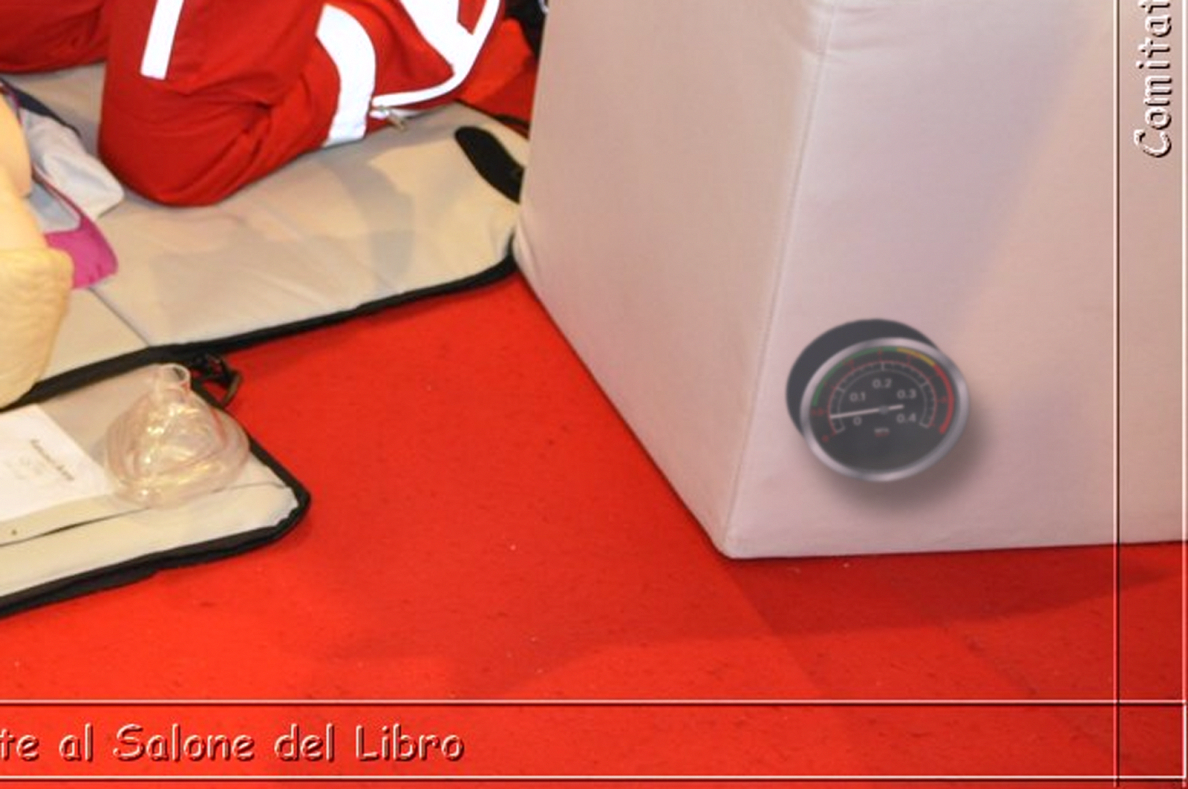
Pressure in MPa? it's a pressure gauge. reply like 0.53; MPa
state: 0.04; MPa
